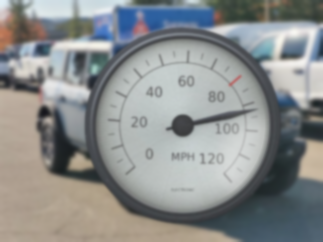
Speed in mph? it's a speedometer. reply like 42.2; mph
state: 92.5; mph
